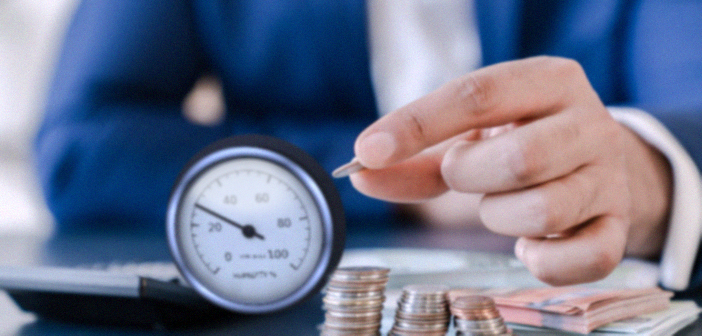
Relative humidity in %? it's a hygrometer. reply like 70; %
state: 28; %
